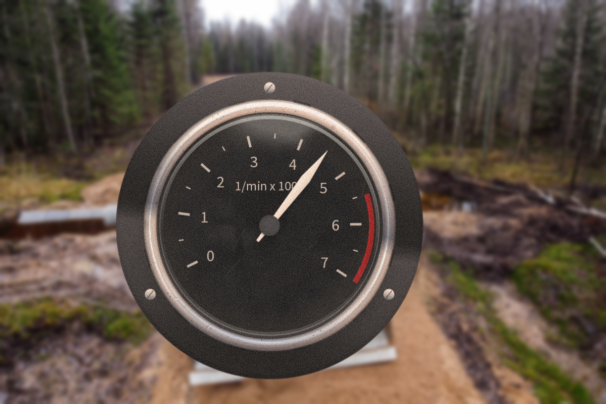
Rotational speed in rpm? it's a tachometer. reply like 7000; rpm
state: 4500; rpm
